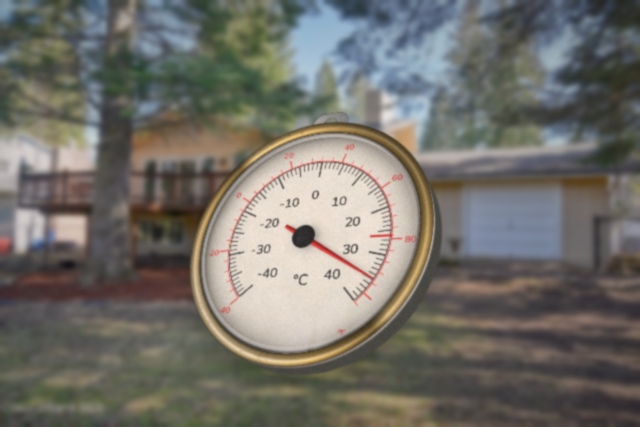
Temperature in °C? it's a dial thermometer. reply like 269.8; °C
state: 35; °C
